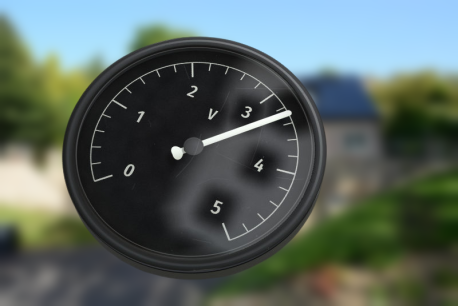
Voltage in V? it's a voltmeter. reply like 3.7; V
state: 3.3; V
